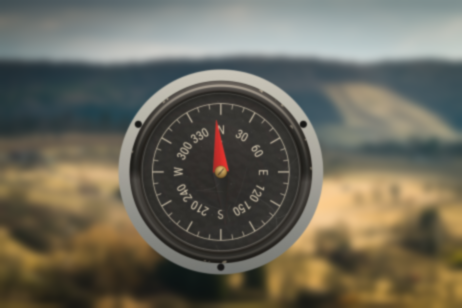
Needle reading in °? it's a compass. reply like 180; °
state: 355; °
